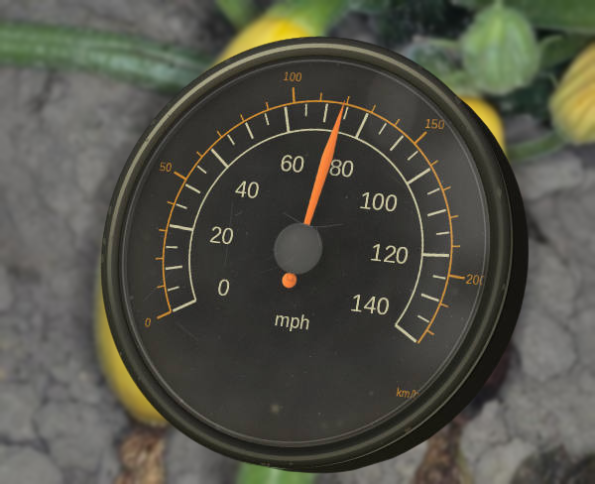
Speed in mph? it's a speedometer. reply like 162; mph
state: 75; mph
